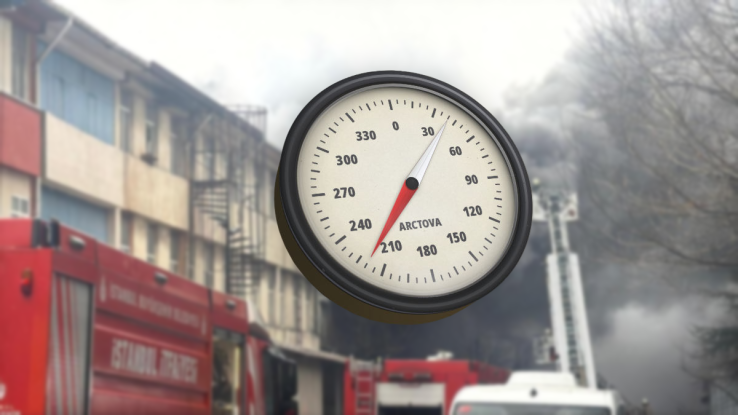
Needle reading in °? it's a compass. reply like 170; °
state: 220; °
